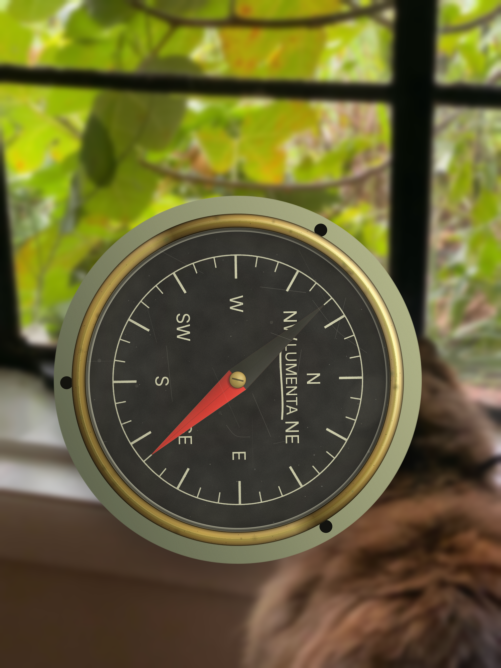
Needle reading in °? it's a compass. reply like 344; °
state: 140; °
